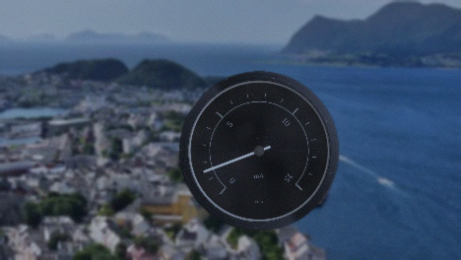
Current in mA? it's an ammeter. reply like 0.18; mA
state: 1.5; mA
